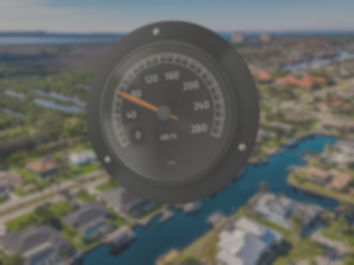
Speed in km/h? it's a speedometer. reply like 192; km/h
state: 70; km/h
